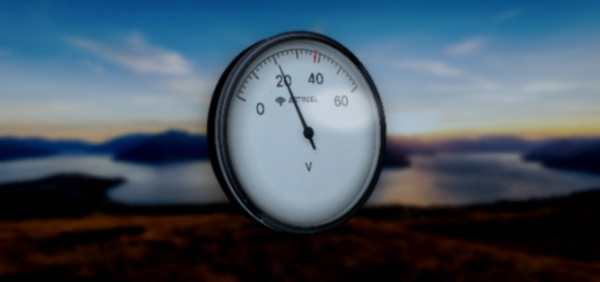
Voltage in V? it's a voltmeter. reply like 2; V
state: 20; V
